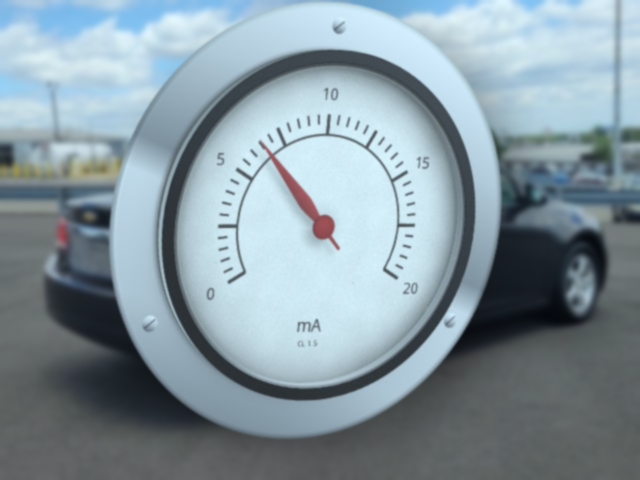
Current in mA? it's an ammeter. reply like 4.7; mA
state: 6.5; mA
